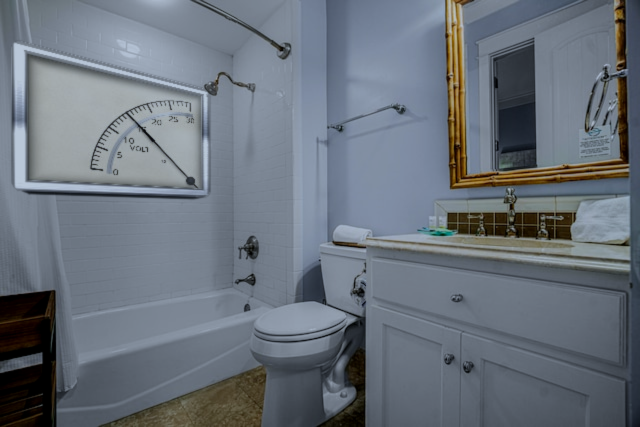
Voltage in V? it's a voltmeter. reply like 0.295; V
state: 15; V
